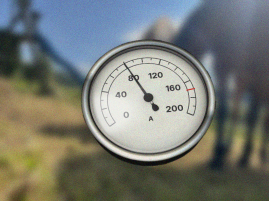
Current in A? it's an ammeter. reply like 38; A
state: 80; A
